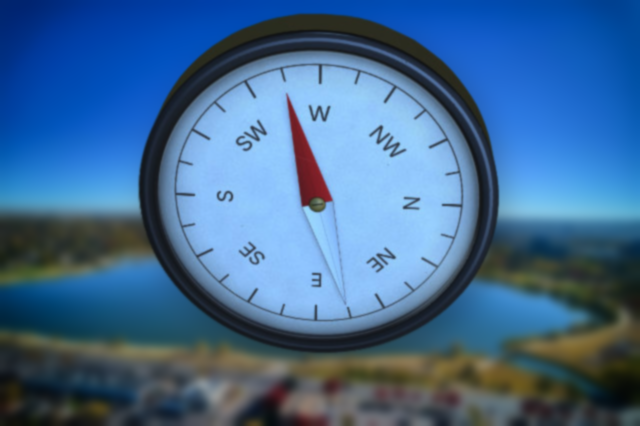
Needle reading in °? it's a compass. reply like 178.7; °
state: 255; °
